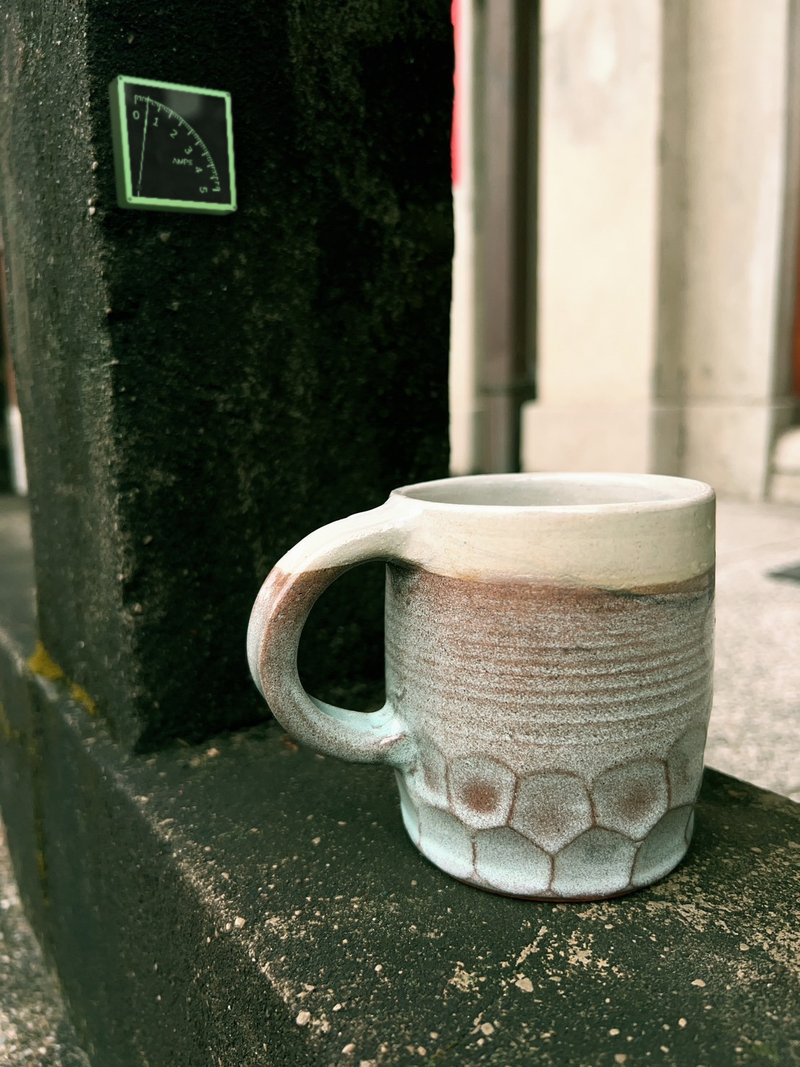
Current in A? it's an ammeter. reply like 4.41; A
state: 0.5; A
